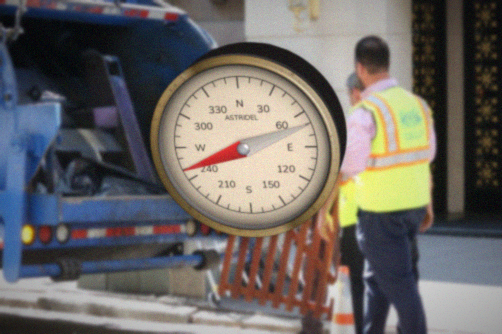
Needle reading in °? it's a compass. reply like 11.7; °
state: 250; °
